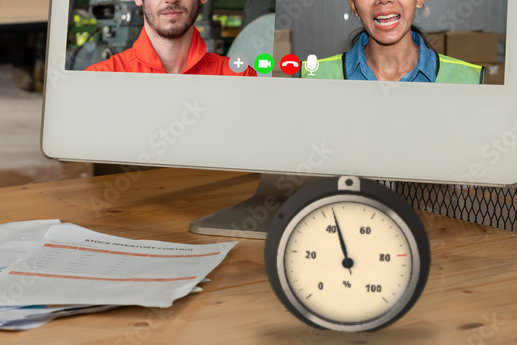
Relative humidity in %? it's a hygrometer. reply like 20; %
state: 44; %
